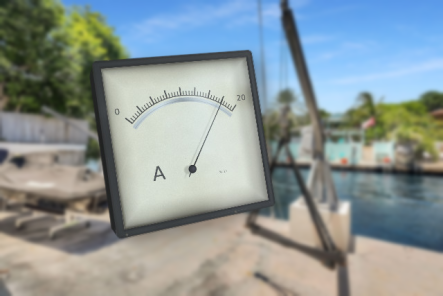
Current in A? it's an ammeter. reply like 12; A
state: 17.5; A
